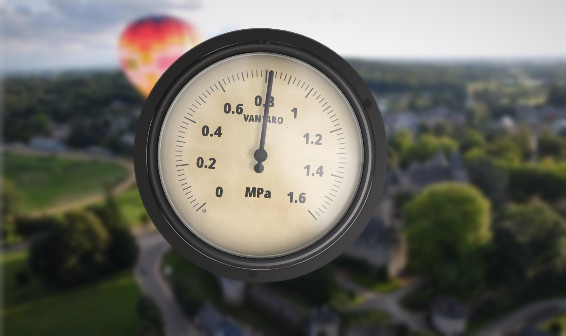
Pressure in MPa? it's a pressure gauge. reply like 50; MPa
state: 0.82; MPa
